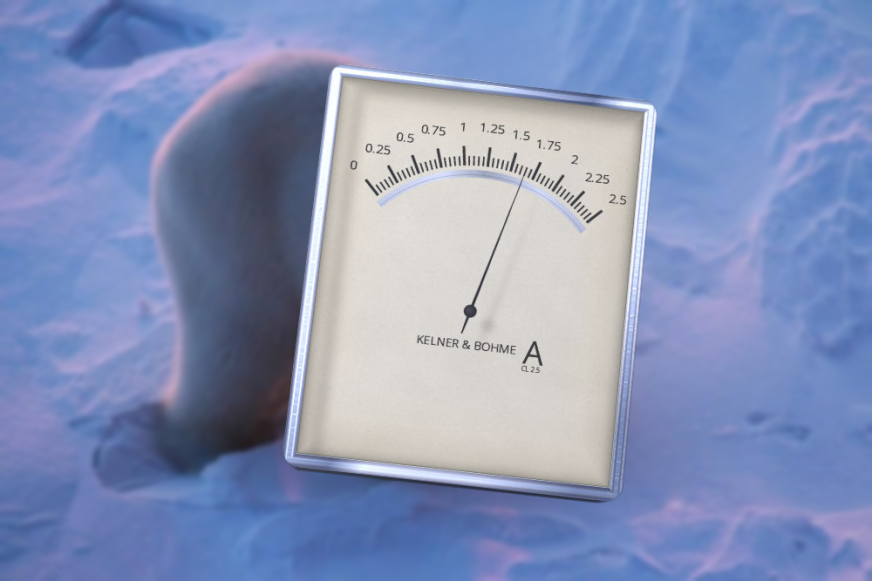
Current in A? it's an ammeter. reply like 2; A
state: 1.65; A
